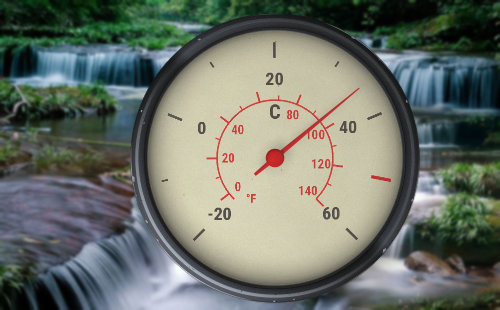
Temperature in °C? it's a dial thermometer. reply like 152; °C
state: 35; °C
